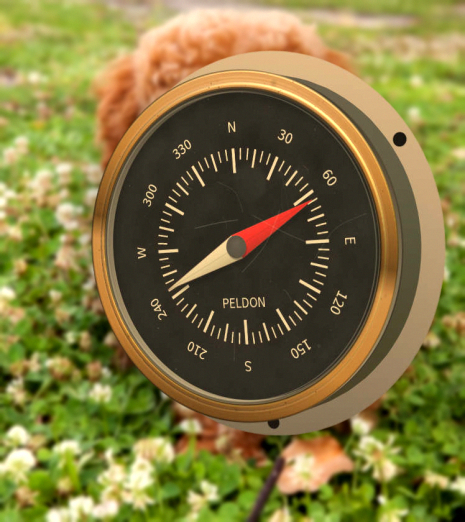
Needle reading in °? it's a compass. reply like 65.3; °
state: 65; °
